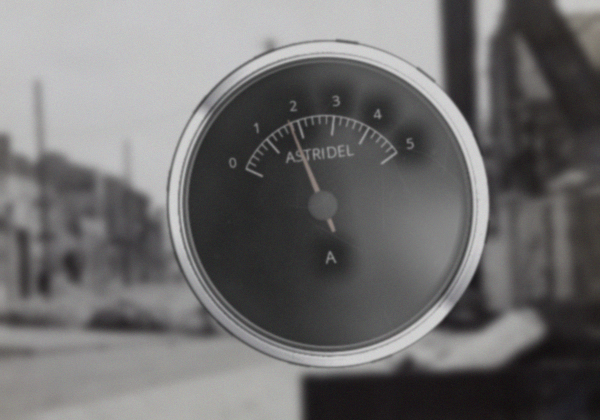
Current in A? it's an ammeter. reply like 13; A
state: 1.8; A
